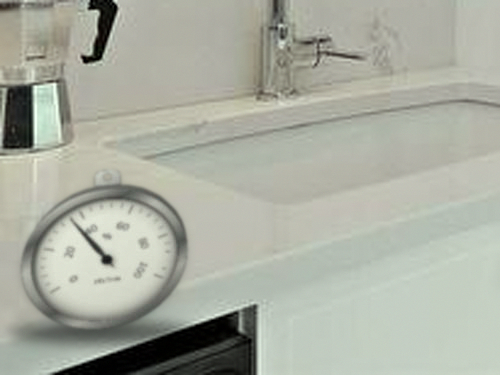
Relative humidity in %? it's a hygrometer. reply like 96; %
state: 36; %
